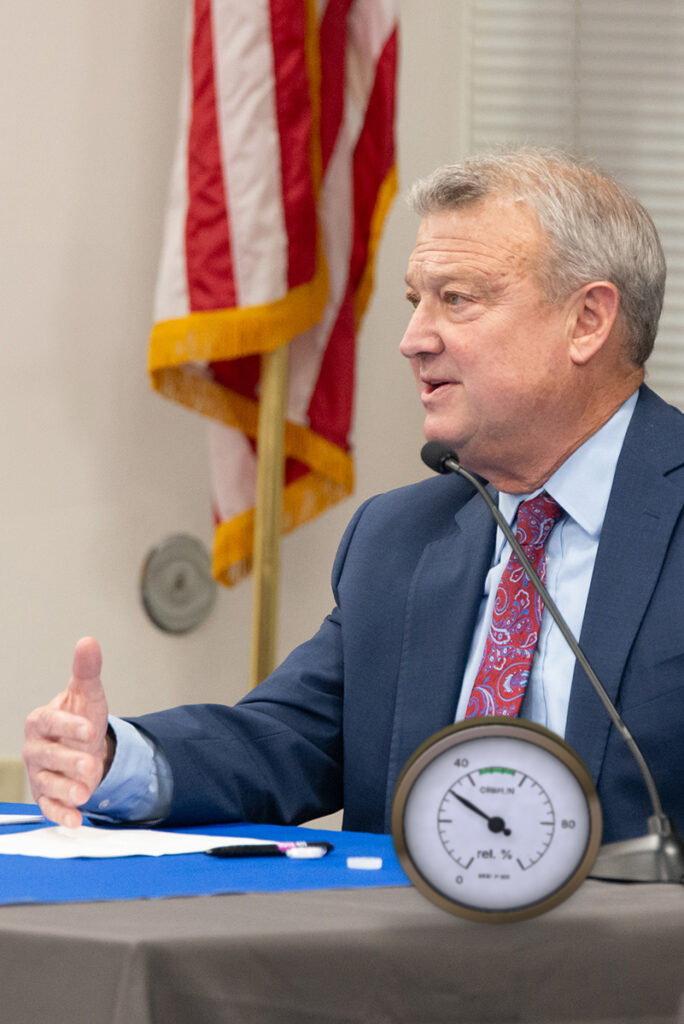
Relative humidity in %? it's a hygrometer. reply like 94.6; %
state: 32; %
